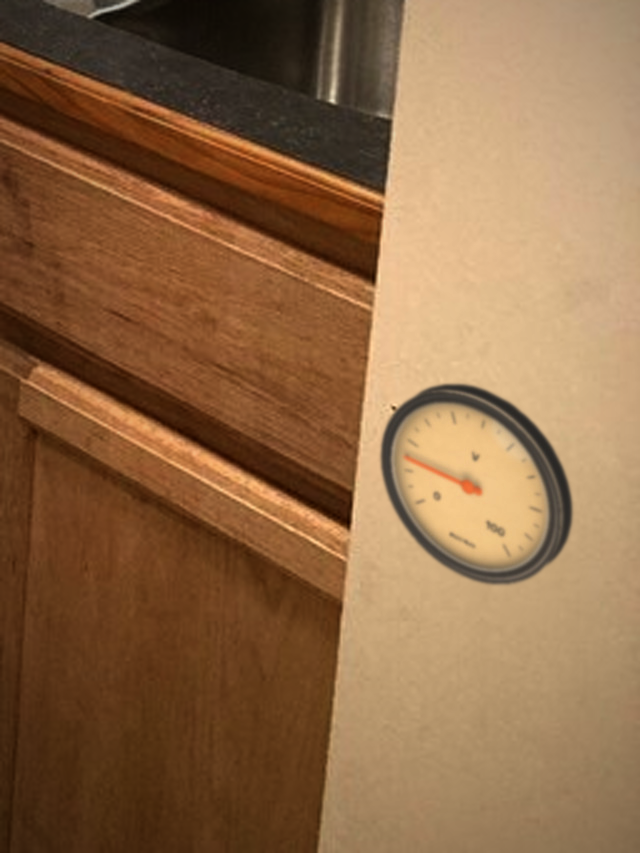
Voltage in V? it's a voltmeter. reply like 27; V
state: 15; V
